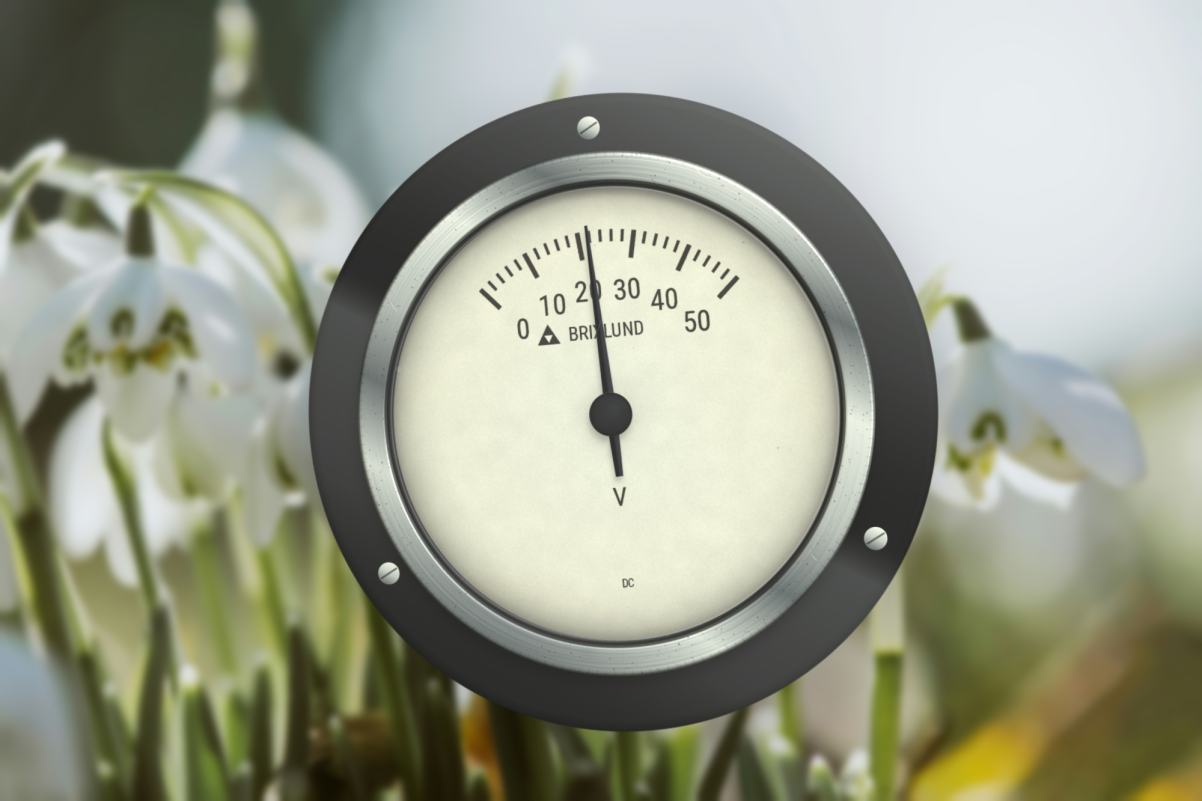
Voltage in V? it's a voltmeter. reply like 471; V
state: 22; V
